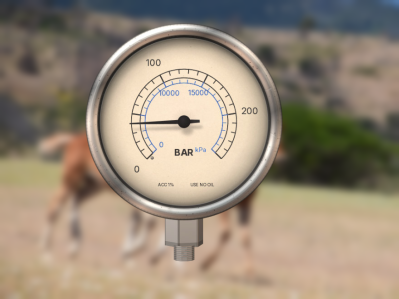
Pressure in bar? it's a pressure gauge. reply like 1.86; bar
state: 40; bar
